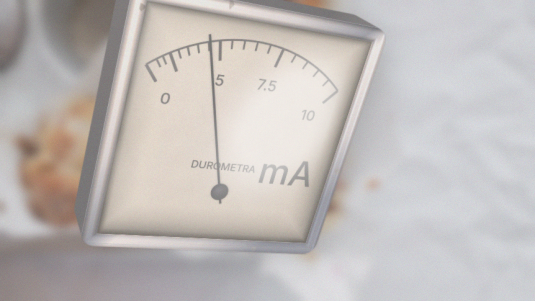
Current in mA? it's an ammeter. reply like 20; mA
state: 4.5; mA
